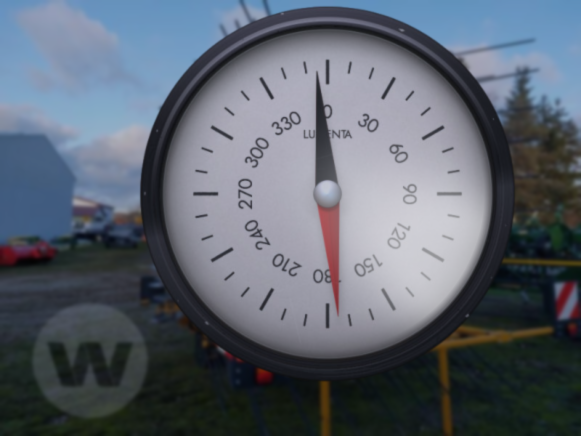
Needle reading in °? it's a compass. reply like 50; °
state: 175; °
